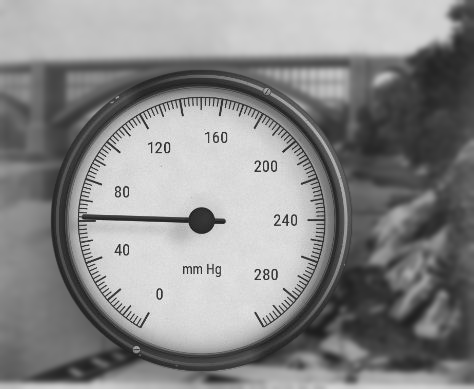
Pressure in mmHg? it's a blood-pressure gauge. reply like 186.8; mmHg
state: 62; mmHg
